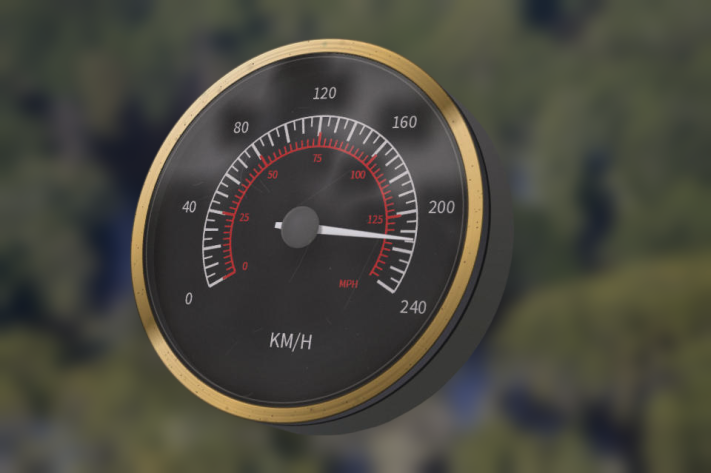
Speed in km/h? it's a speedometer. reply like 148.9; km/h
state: 215; km/h
